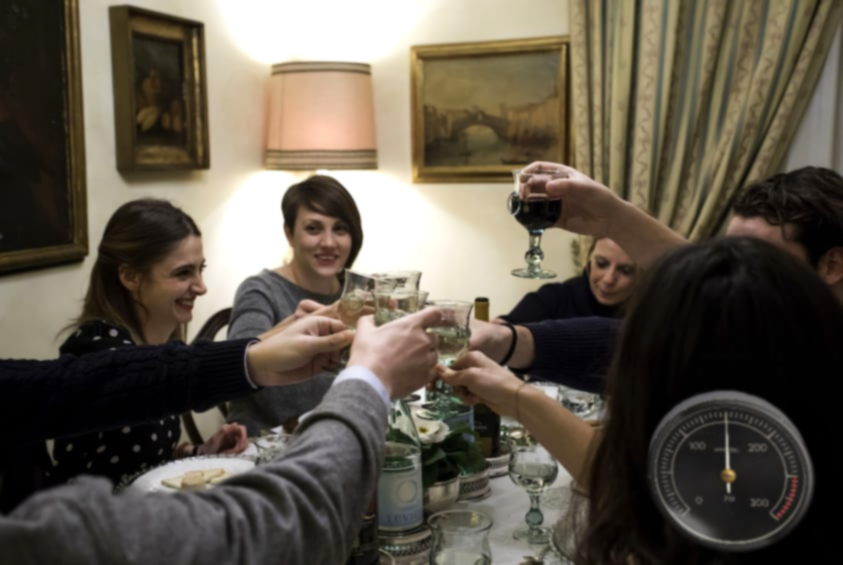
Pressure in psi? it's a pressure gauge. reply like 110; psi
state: 150; psi
